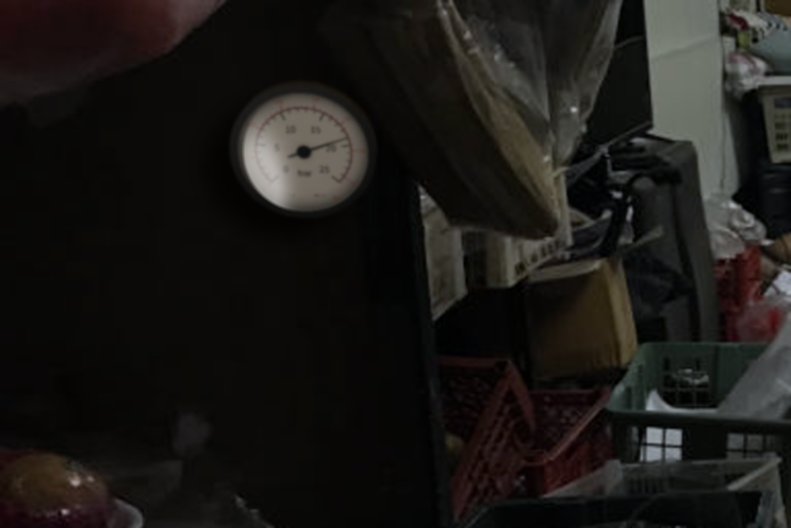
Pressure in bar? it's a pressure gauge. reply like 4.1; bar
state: 19; bar
